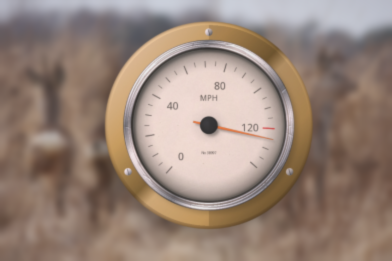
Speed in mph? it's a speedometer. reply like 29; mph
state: 125; mph
